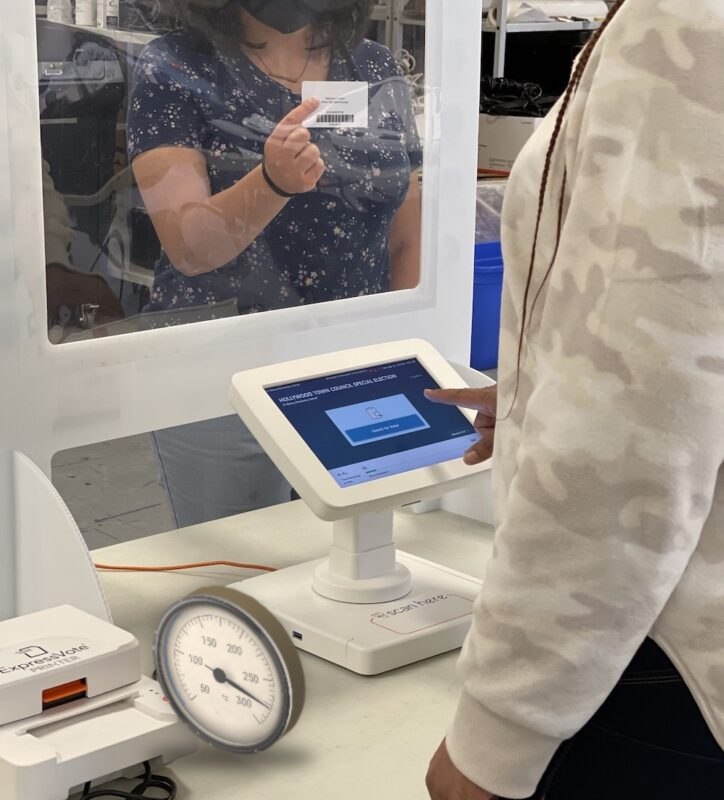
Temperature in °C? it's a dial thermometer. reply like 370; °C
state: 275; °C
